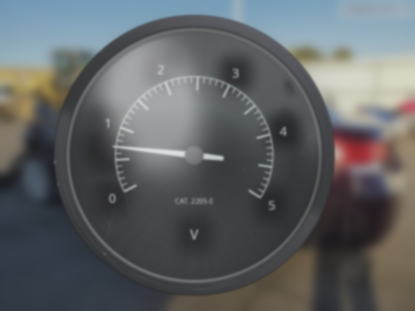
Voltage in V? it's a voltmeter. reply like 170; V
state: 0.7; V
